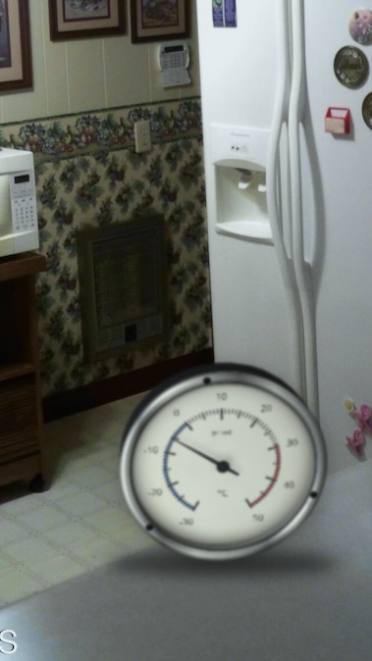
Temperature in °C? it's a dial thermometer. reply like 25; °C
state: -5; °C
